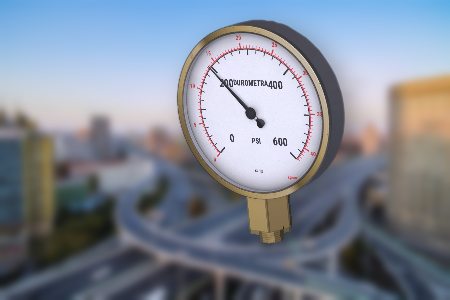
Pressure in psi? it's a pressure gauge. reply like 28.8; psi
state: 200; psi
